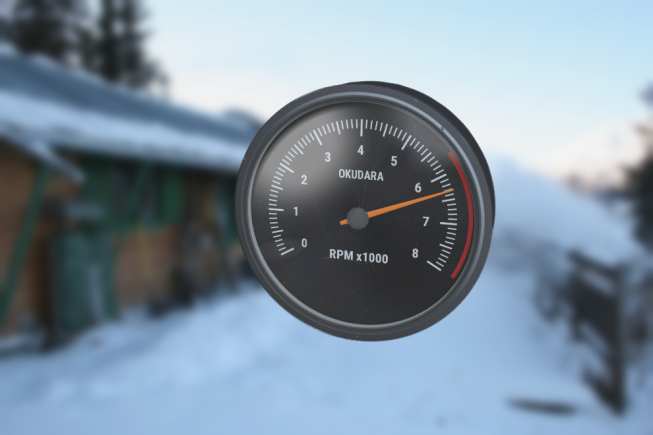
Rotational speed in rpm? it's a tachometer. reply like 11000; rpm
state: 6300; rpm
